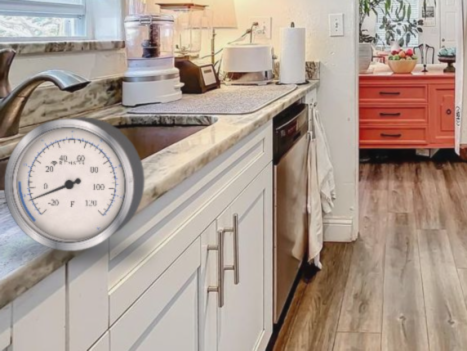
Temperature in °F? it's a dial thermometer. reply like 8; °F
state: -8; °F
